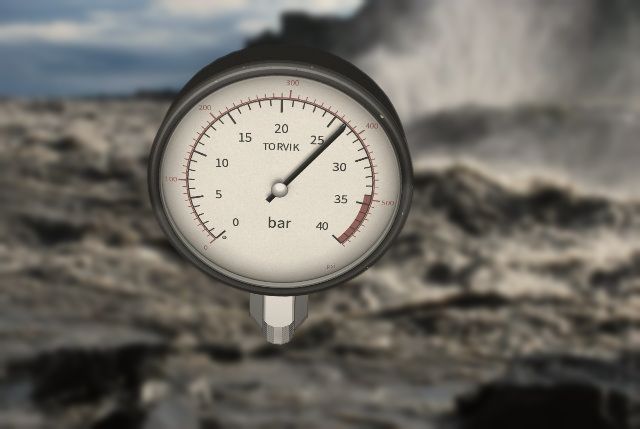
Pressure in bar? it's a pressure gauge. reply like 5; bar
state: 26; bar
